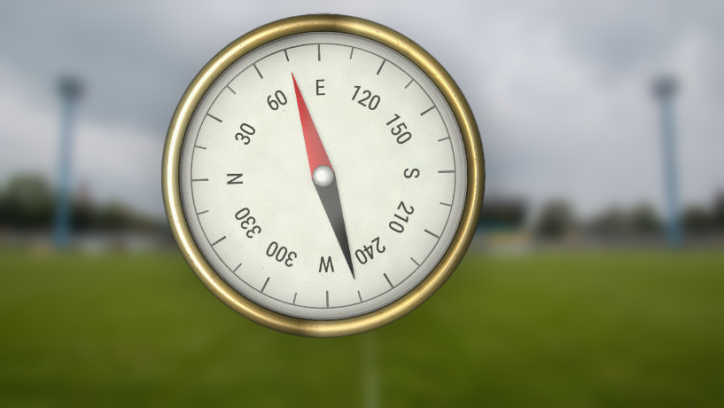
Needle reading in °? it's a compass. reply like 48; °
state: 75; °
